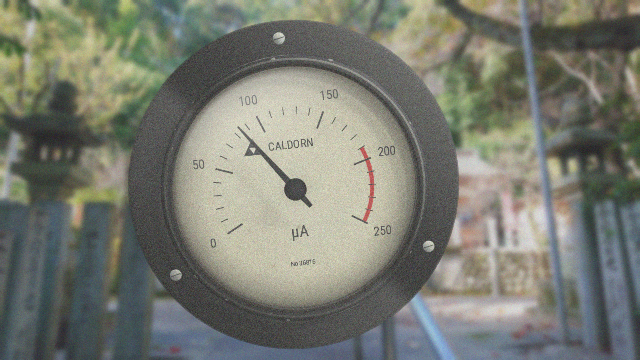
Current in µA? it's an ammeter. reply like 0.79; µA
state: 85; µA
